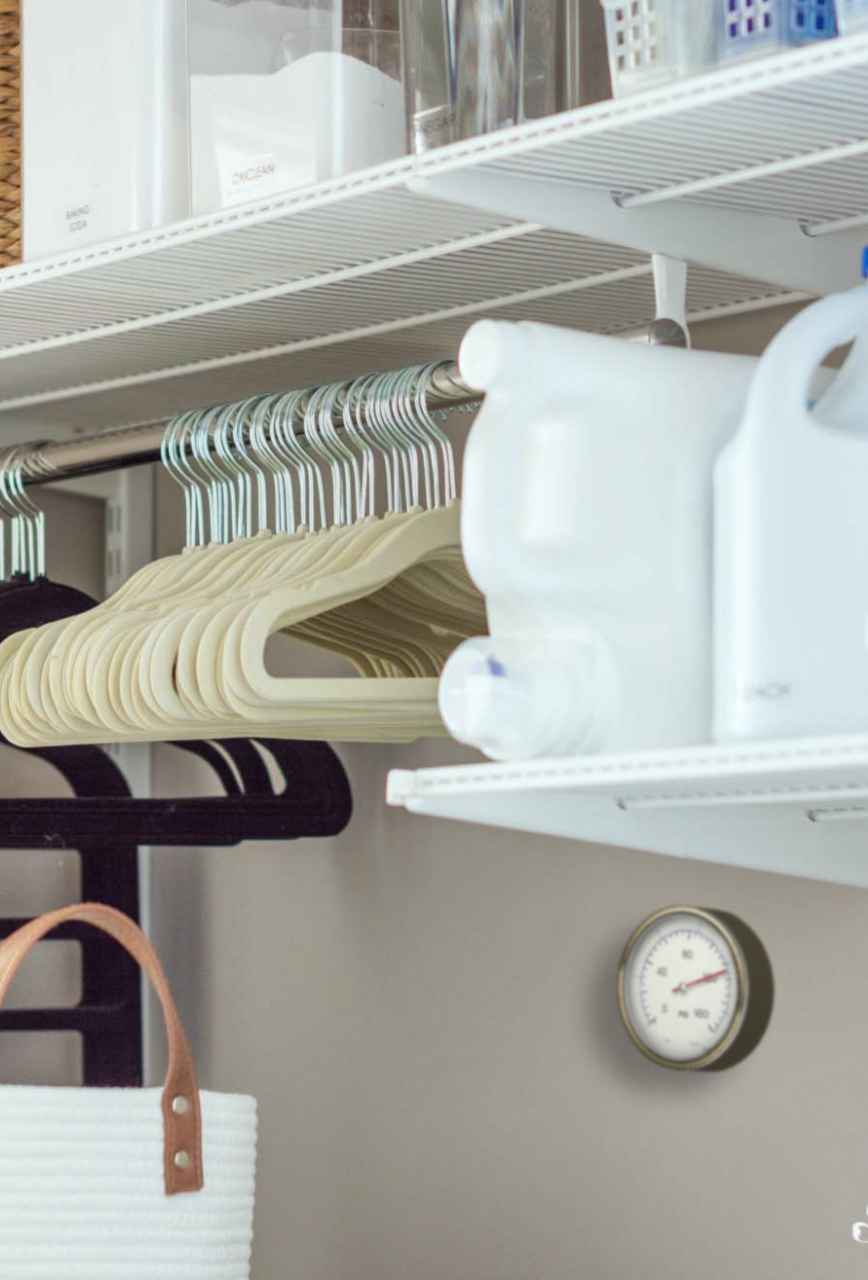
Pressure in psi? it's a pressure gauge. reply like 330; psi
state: 120; psi
